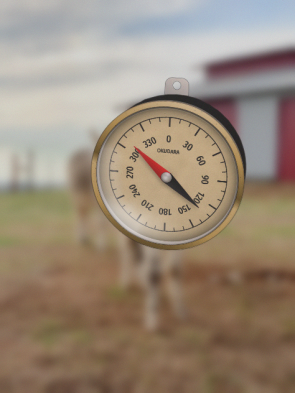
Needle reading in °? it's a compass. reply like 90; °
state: 310; °
